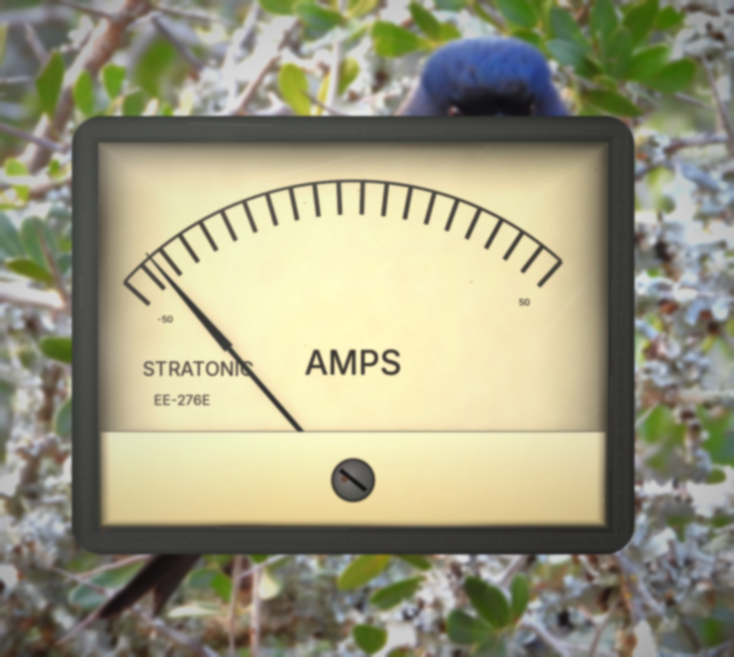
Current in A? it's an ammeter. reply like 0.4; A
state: -42.5; A
